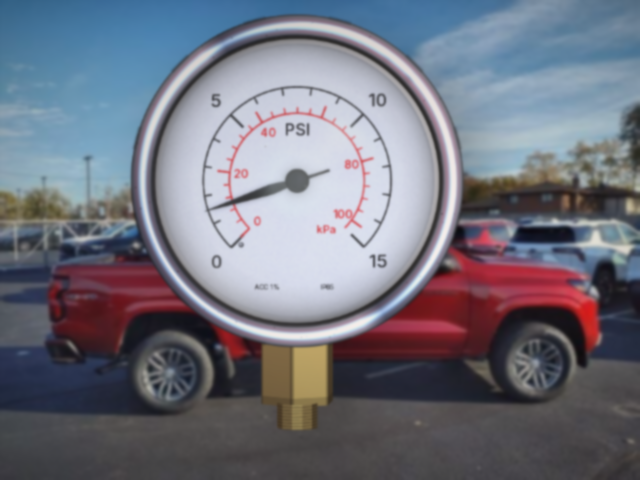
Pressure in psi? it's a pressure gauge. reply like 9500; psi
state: 1.5; psi
